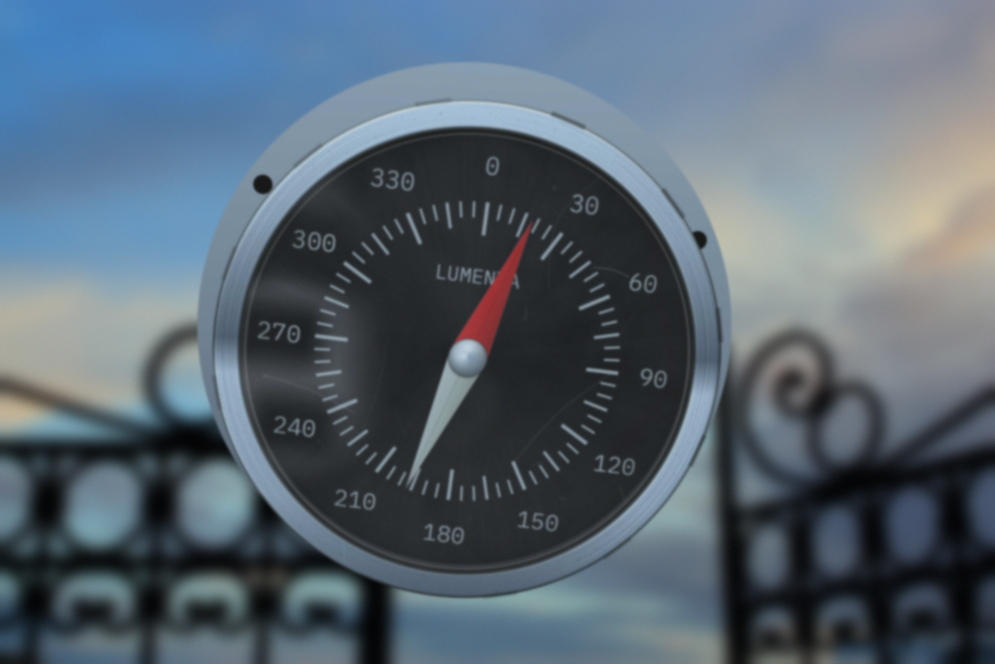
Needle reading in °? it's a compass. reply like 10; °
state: 17.5; °
